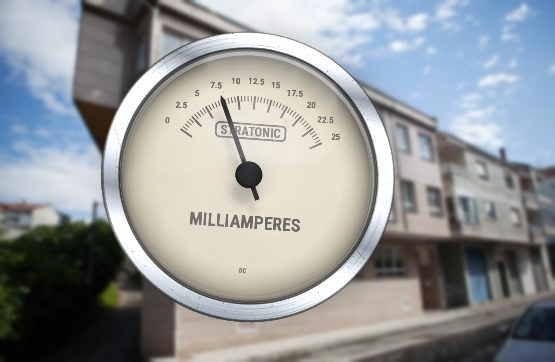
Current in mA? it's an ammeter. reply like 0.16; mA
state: 7.5; mA
